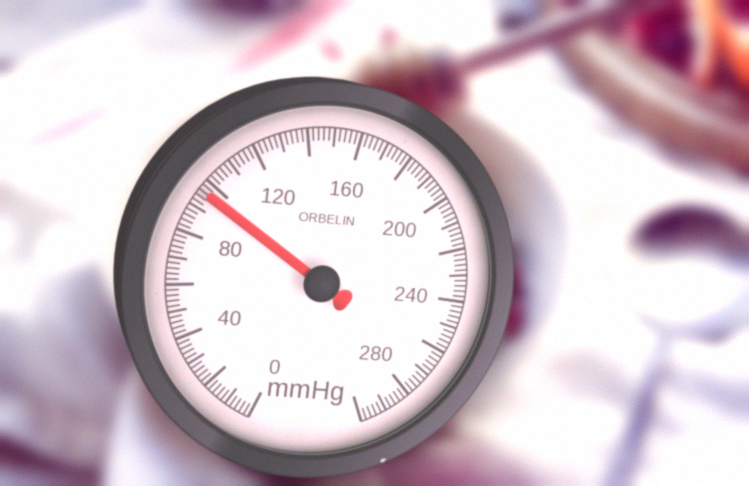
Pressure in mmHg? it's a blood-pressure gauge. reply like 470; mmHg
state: 96; mmHg
